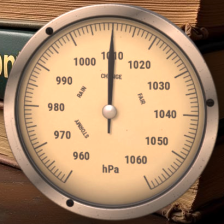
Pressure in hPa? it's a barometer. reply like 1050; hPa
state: 1010; hPa
